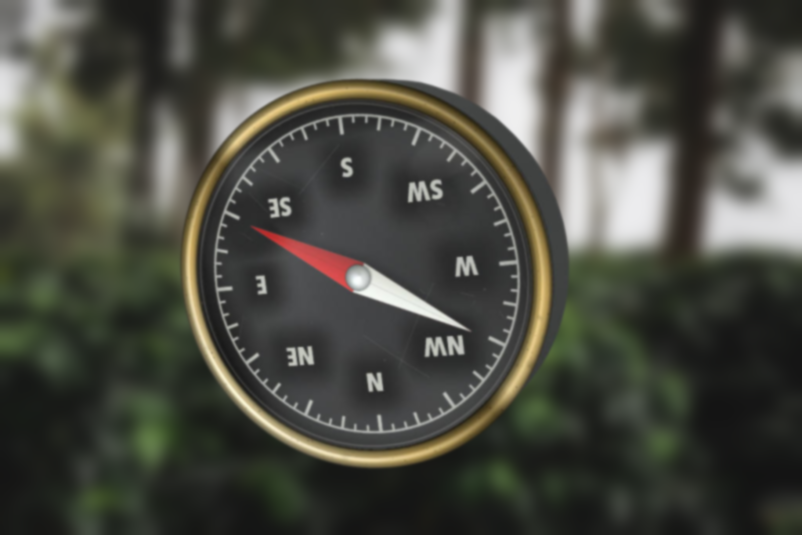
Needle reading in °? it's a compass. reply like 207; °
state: 120; °
